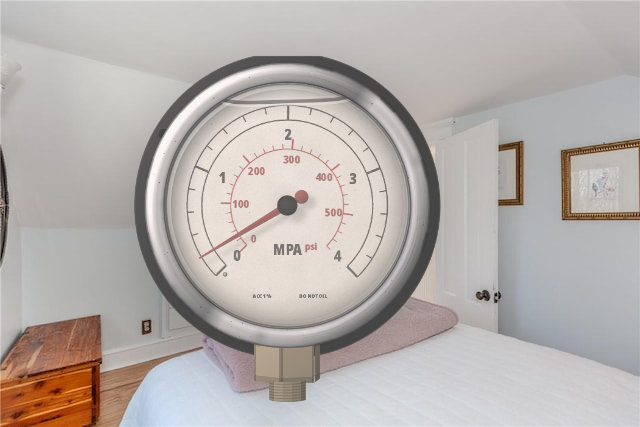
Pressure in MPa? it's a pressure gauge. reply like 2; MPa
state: 0.2; MPa
